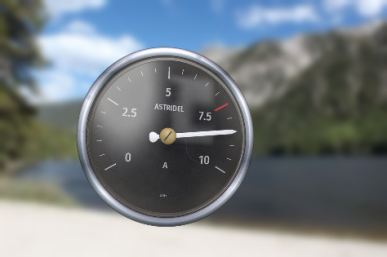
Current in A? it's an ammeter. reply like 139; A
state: 8.5; A
